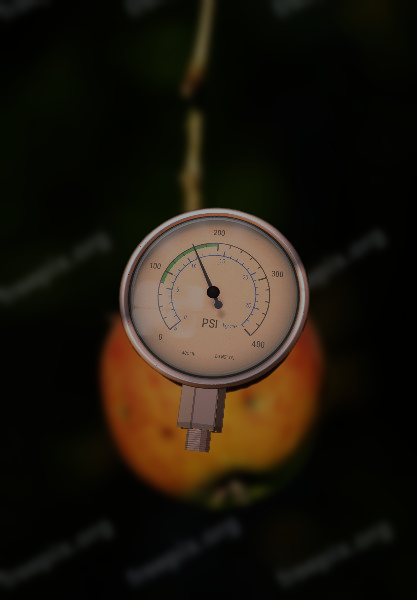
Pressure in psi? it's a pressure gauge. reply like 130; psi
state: 160; psi
